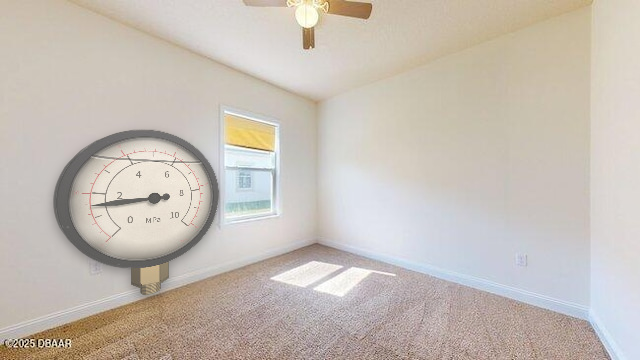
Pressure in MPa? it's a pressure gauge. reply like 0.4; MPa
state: 1.5; MPa
